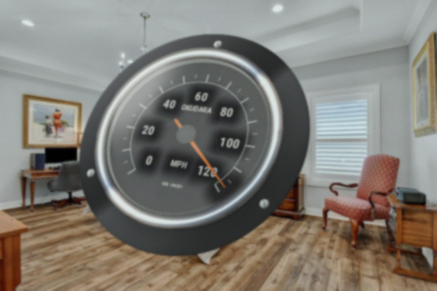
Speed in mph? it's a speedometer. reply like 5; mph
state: 117.5; mph
